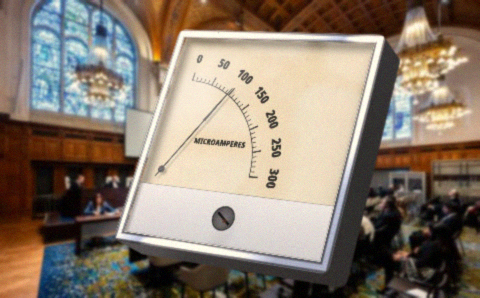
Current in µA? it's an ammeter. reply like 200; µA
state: 100; µA
